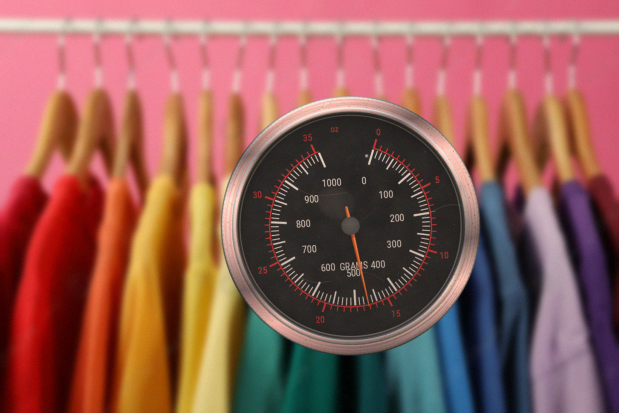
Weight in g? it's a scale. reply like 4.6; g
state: 470; g
